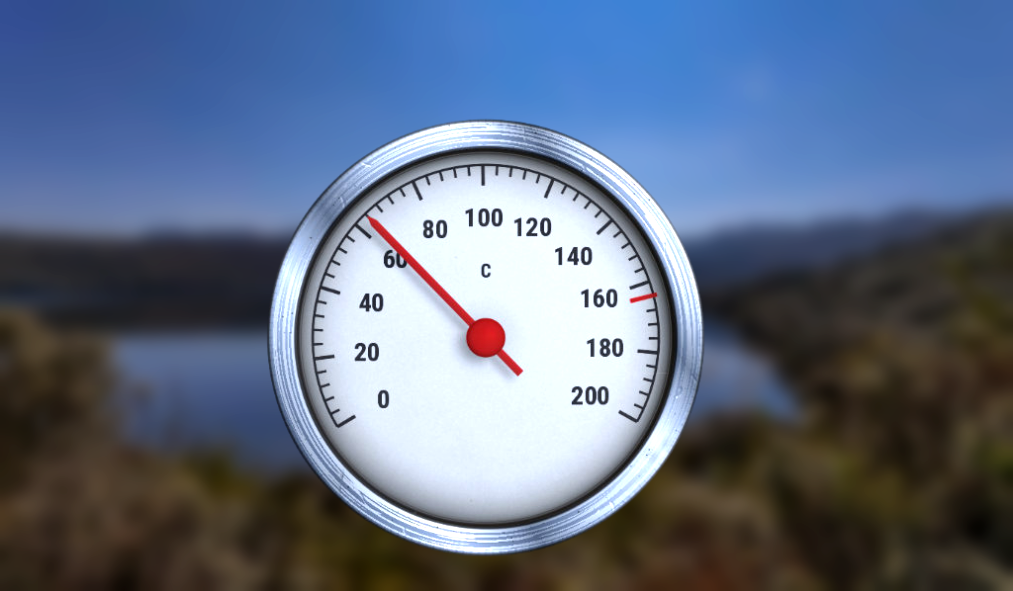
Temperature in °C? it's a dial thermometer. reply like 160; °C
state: 64; °C
